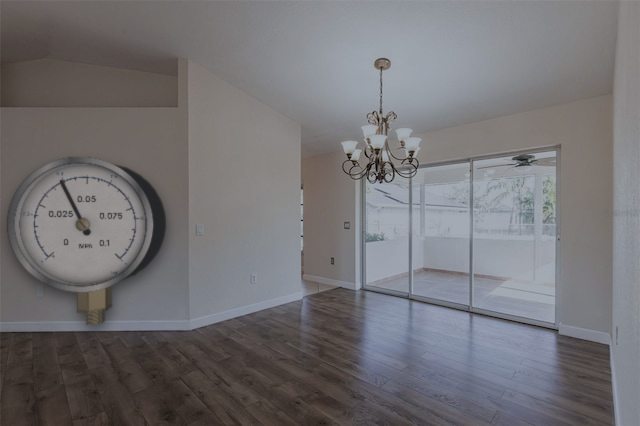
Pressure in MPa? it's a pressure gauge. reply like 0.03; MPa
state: 0.04; MPa
